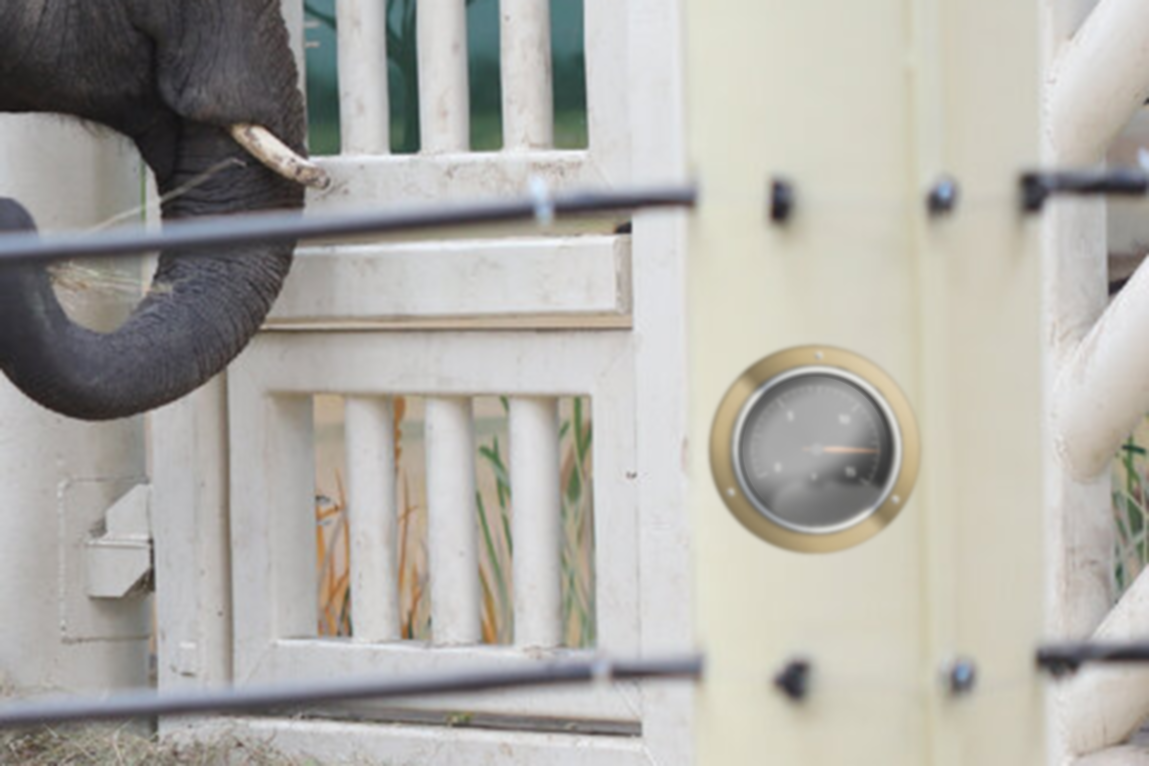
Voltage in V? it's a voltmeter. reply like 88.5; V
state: 13; V
